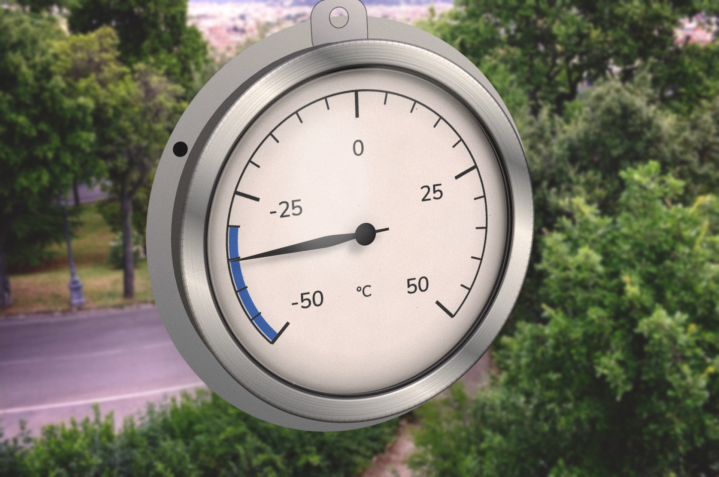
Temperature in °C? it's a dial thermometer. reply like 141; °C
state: -35; °C
